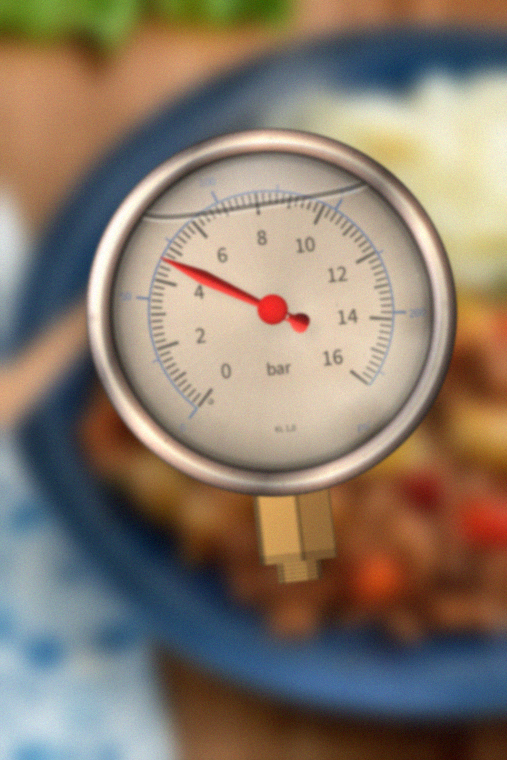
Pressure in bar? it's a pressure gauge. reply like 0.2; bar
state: 4.6; bar
